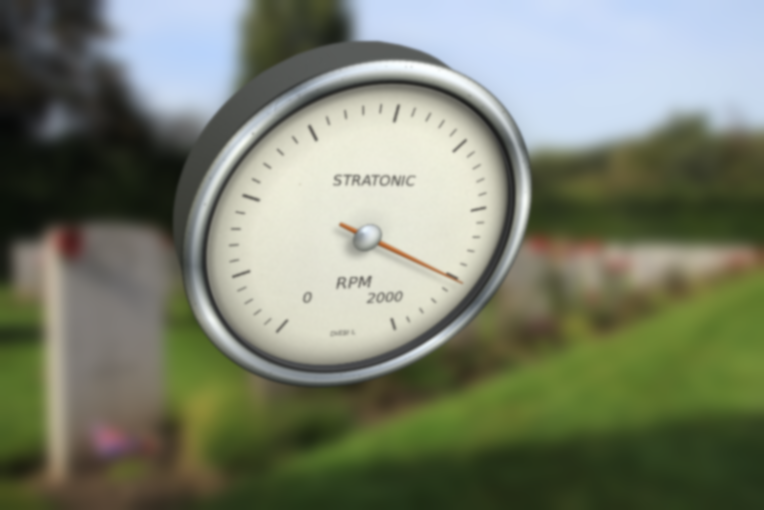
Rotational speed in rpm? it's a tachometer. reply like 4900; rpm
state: 1750; rpm
